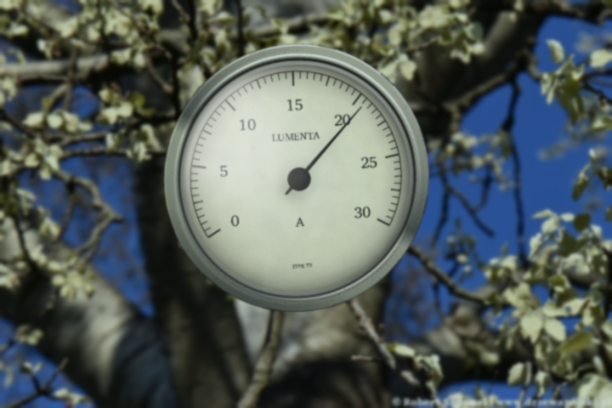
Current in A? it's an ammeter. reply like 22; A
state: 20.5; A
